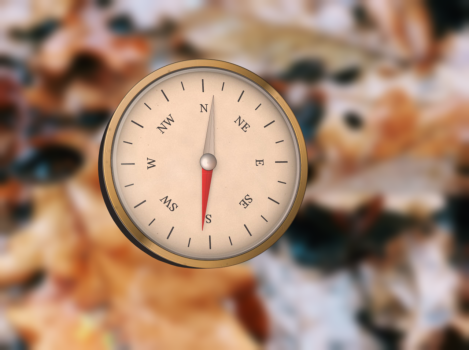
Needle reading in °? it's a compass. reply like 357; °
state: 187.5; °
